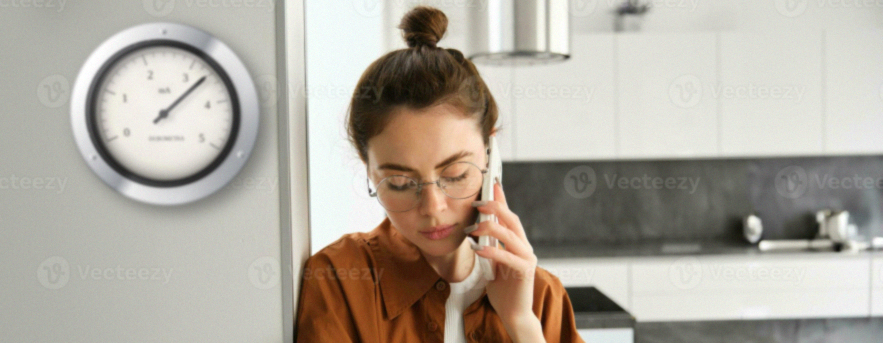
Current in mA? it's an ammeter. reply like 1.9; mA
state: 3.4; mA
